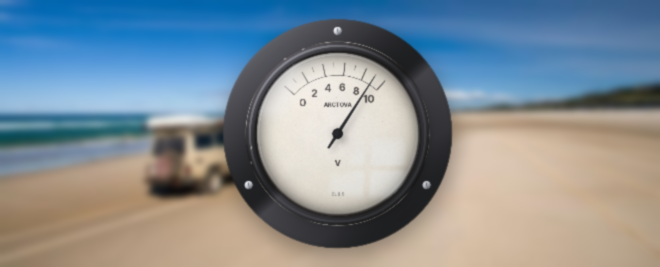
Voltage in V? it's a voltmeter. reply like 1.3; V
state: 9; V
